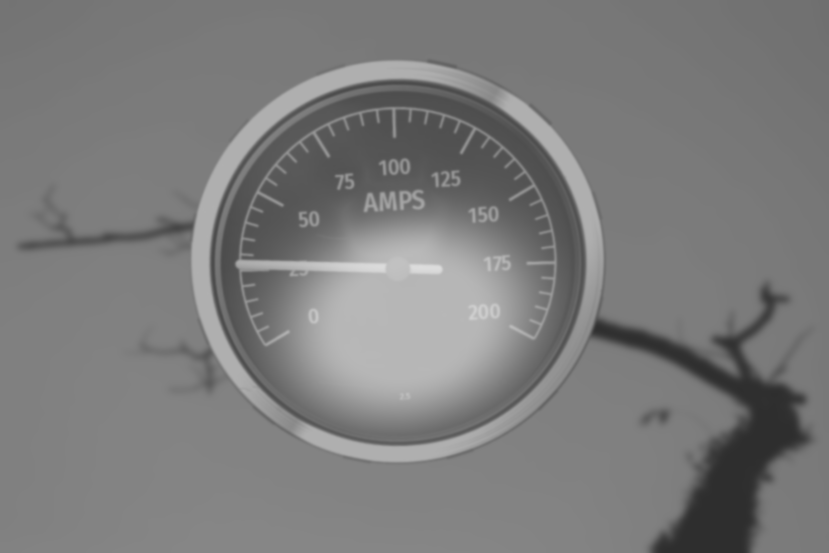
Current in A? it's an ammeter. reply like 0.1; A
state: 27.5; A
